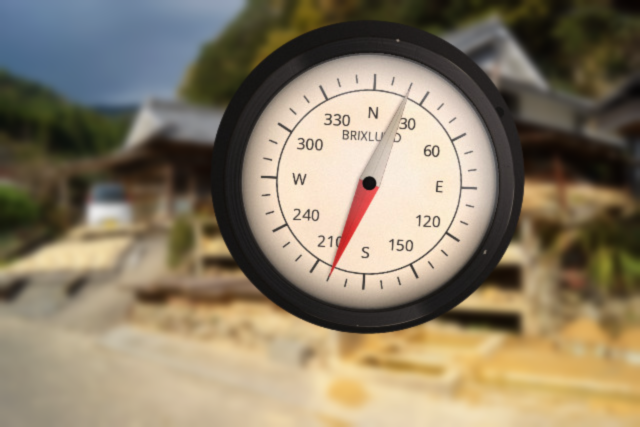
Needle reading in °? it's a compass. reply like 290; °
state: 200; °
